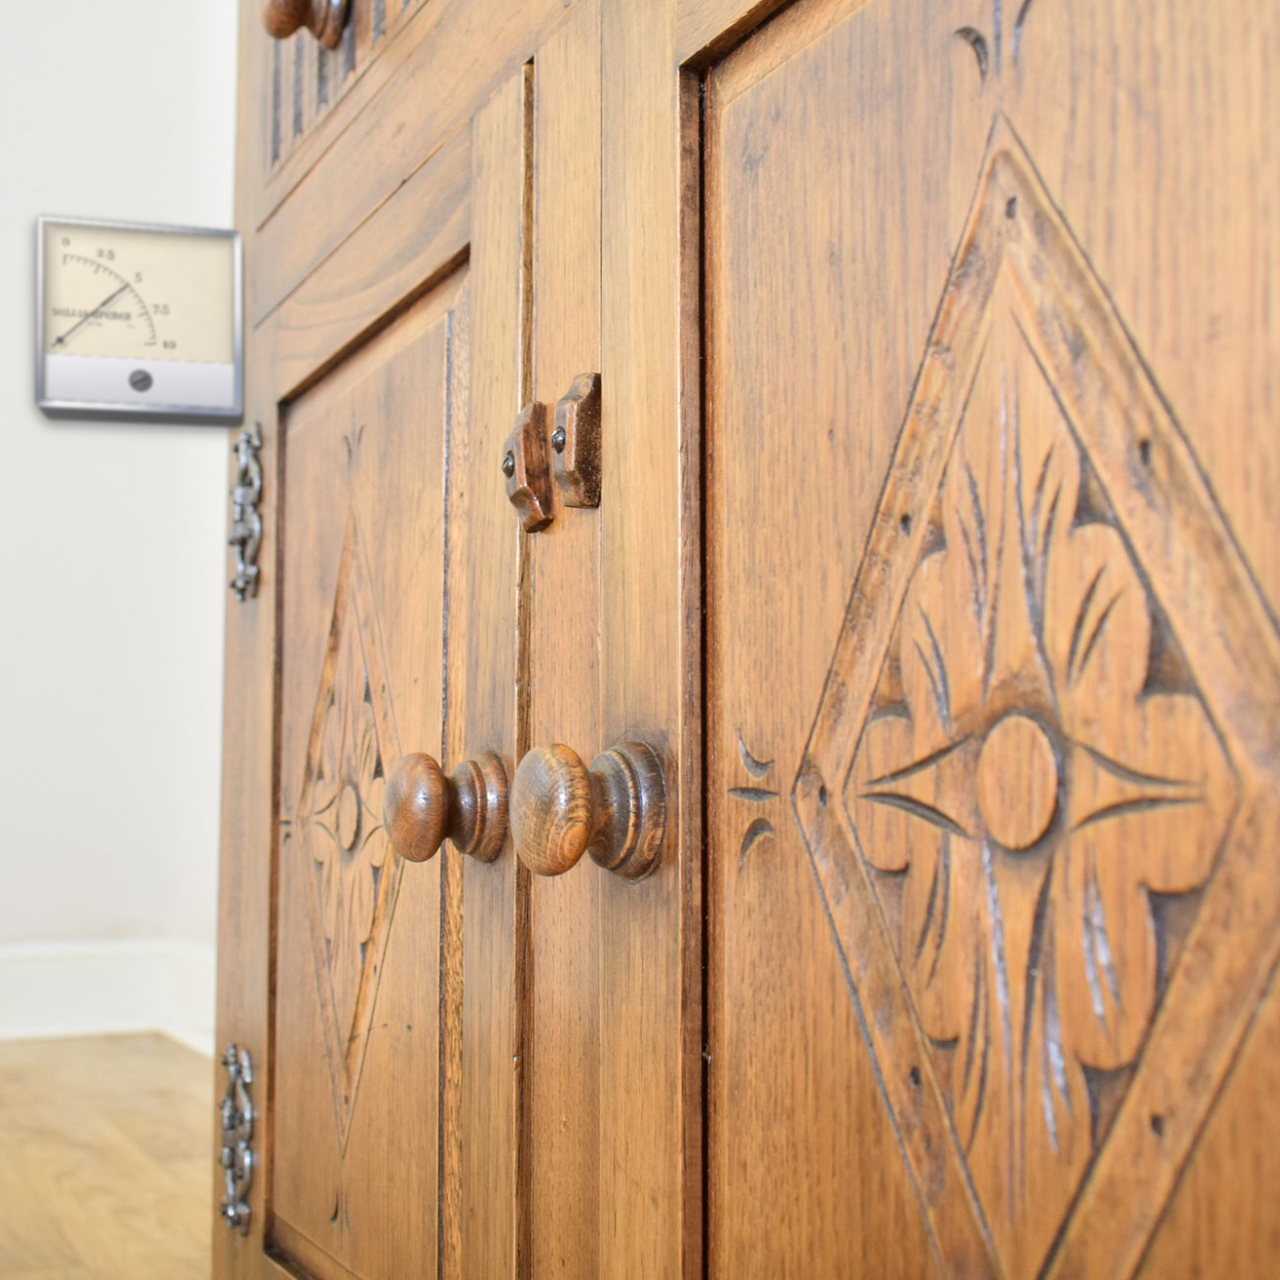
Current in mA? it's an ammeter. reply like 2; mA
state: 5; mA
